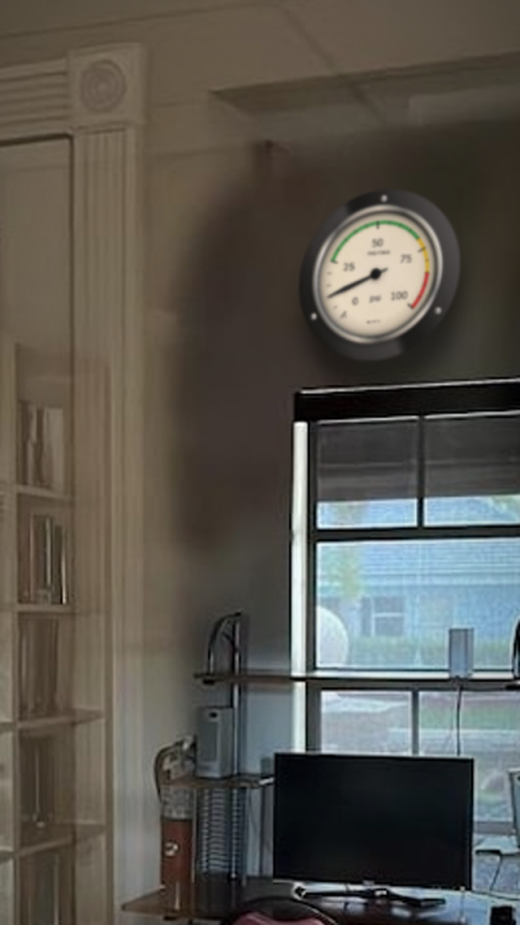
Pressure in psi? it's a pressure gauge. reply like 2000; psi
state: 10; psi
